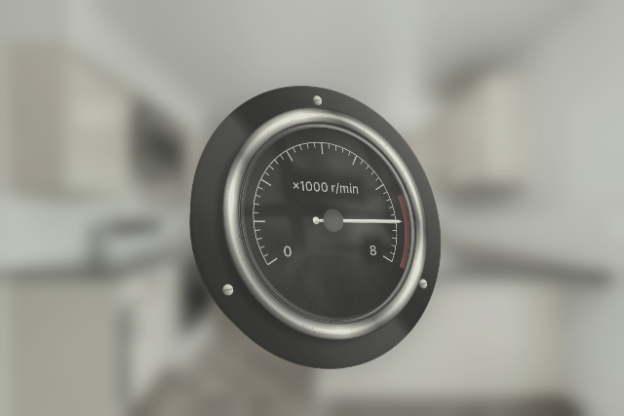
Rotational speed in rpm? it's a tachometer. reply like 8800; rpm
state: 7000; rpm
